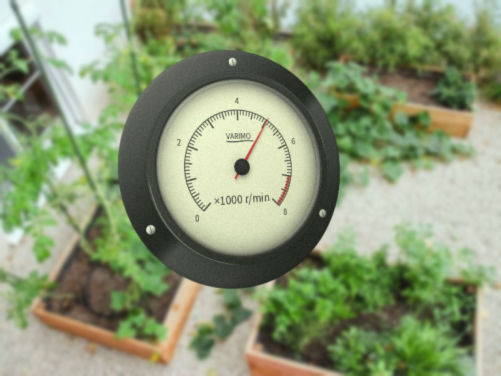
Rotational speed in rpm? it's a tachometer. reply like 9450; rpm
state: 5000; rpm
